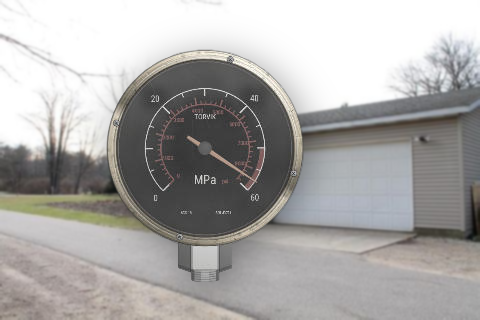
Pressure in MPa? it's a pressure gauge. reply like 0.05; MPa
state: 57.5; MPa
